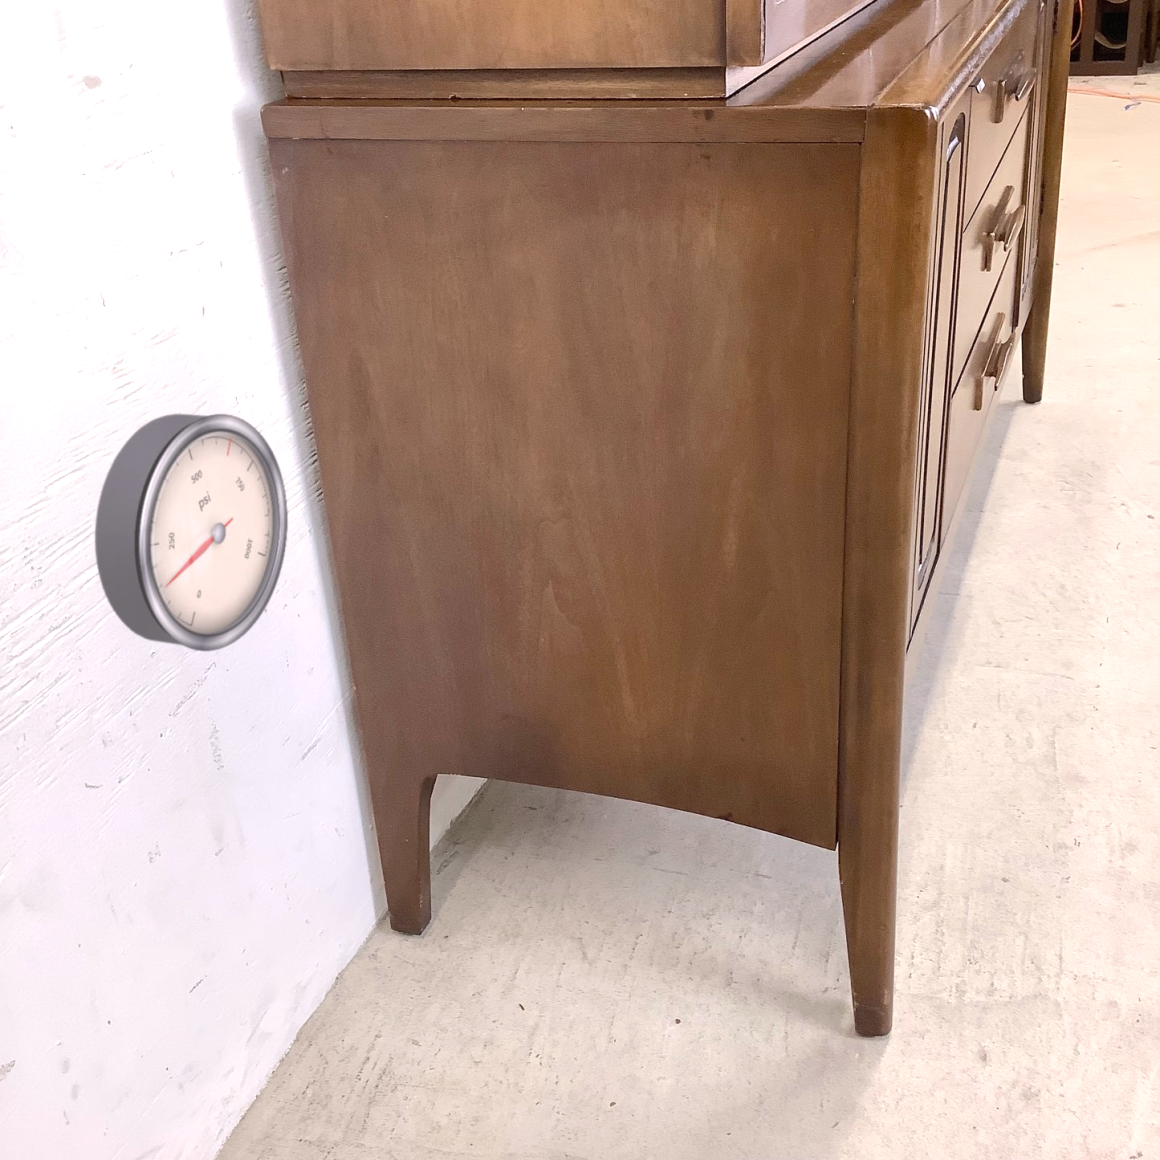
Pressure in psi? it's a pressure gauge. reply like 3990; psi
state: 150; psi
